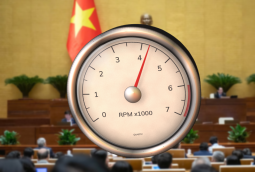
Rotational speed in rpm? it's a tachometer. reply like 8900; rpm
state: 4250; rpm
